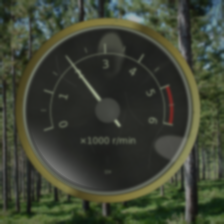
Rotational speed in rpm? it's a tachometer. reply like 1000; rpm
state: 2000; rpm
